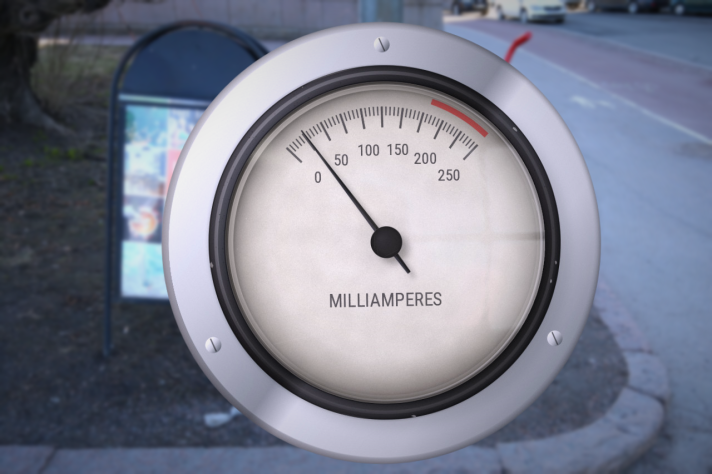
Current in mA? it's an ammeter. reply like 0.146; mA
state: 25; mA
